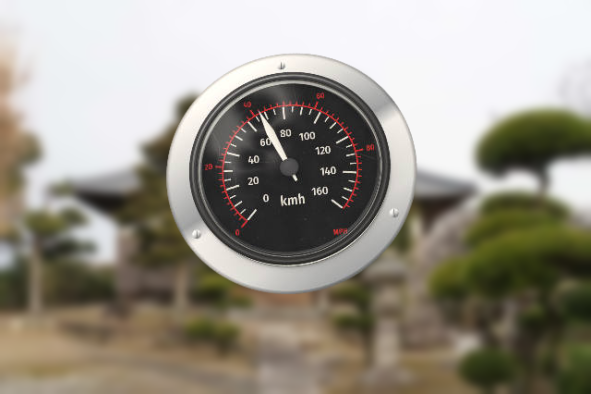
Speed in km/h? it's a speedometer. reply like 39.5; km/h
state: 67.5; km/h
